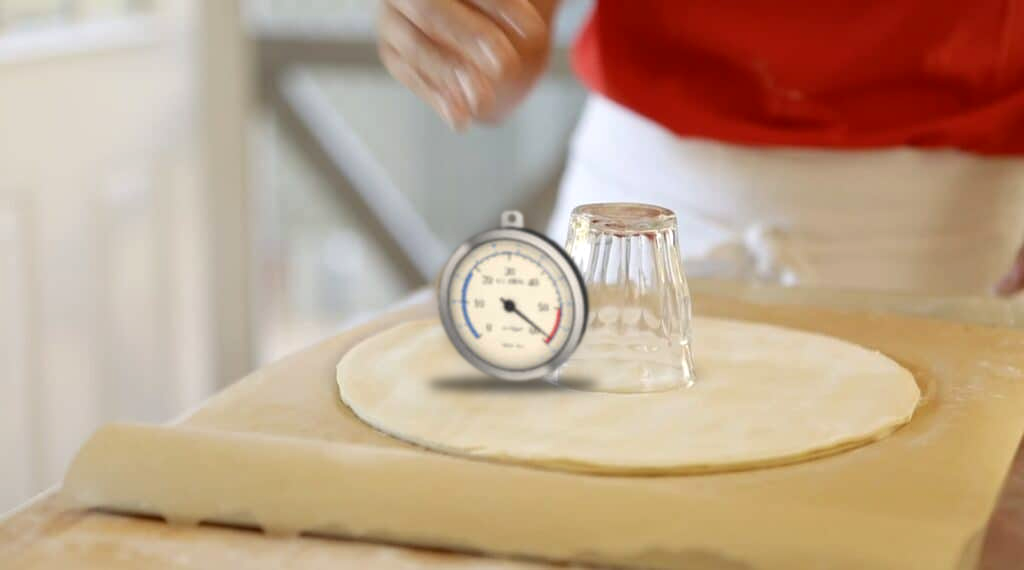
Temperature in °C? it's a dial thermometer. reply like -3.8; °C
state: 58; °C
